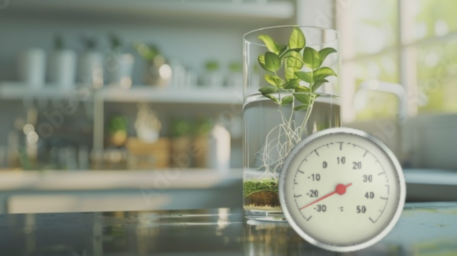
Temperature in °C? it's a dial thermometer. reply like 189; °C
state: -25; °C
